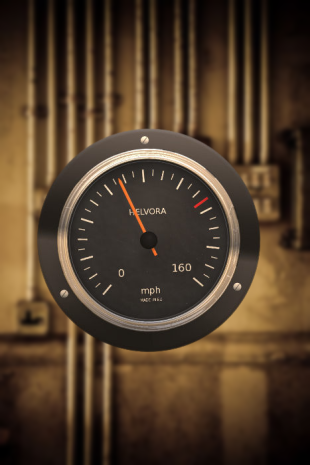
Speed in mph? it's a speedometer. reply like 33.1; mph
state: 67.5; mph
